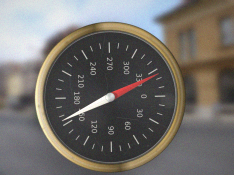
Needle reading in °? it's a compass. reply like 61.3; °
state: 335; °
